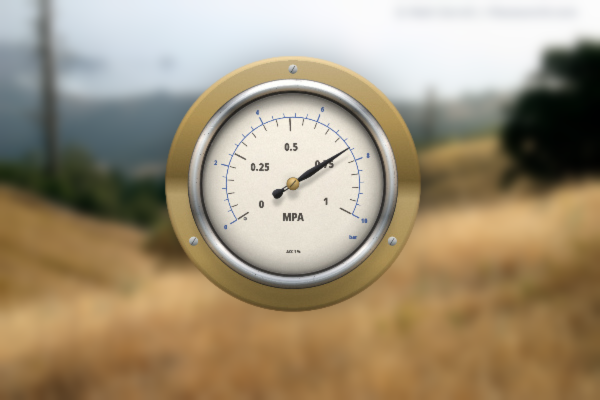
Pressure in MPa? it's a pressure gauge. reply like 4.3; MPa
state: 0.75; MPa
